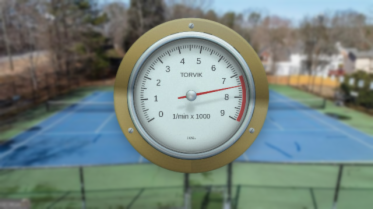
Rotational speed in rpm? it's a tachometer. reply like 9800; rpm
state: 7500; rpm
